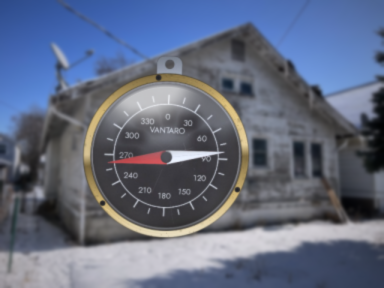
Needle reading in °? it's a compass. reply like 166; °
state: 262.5; °
